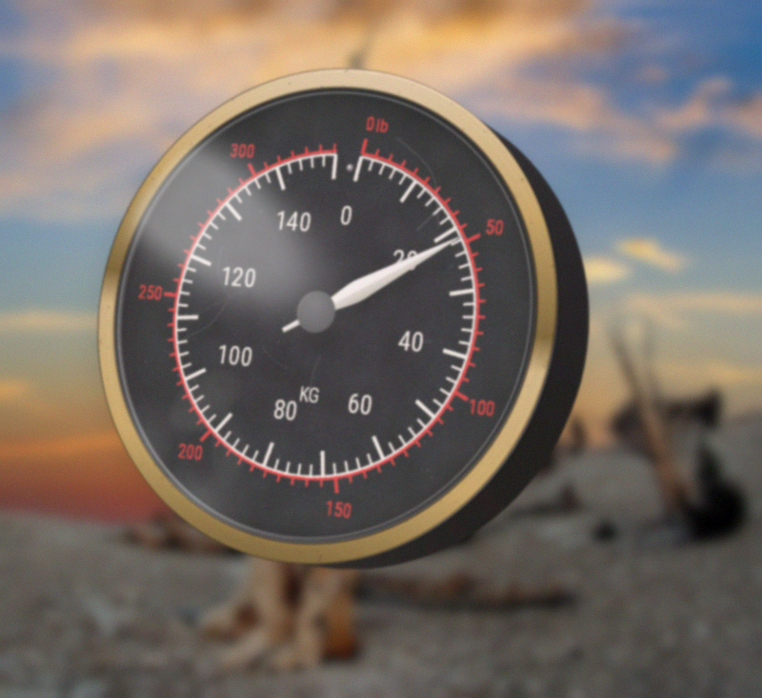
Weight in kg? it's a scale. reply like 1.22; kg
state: 22; kg
